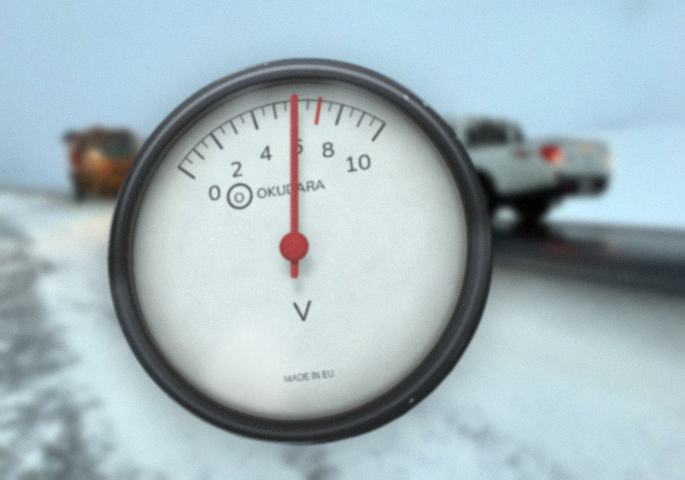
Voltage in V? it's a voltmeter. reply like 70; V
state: 6; V
